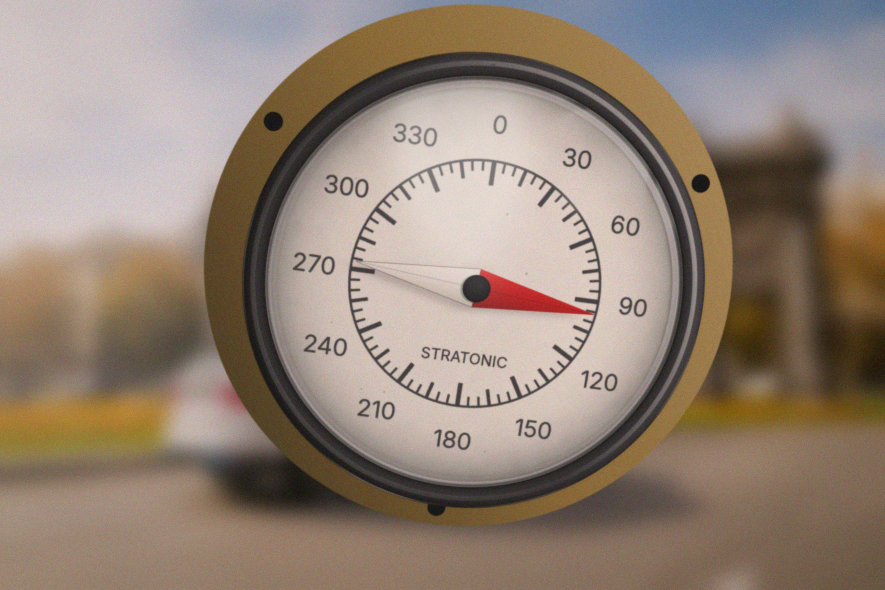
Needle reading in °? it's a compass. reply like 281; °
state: 95; °
